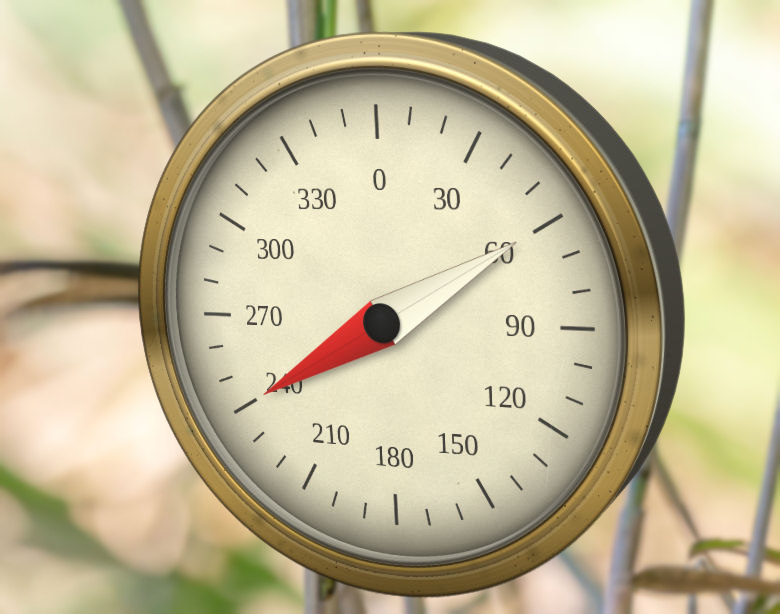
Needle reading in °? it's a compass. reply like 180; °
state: 240; °
